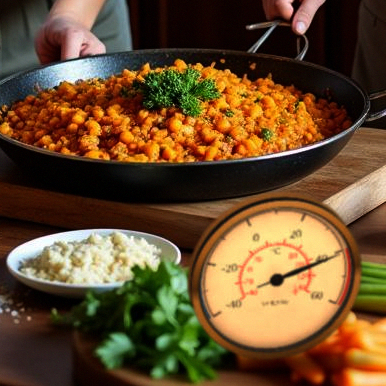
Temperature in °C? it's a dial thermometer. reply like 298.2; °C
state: 40; °C
